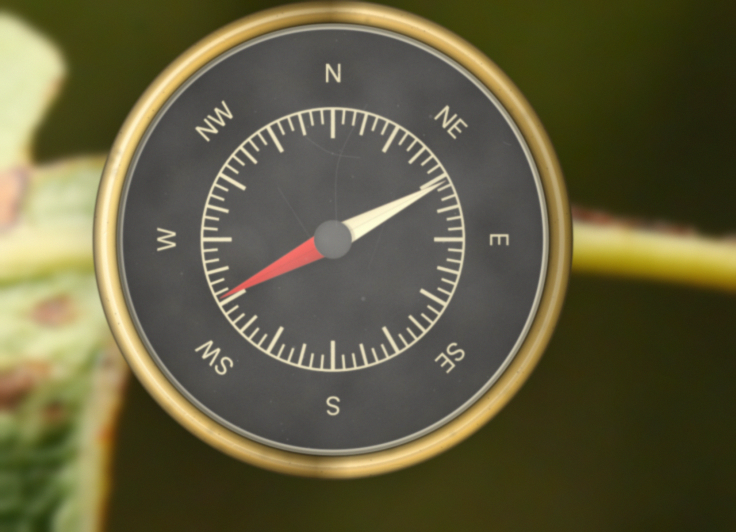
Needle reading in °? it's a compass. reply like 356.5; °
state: 242.5; °
